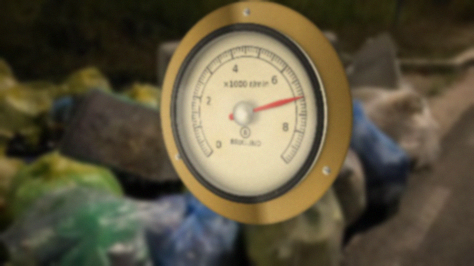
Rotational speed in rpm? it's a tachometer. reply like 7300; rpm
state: 7000; rpm
